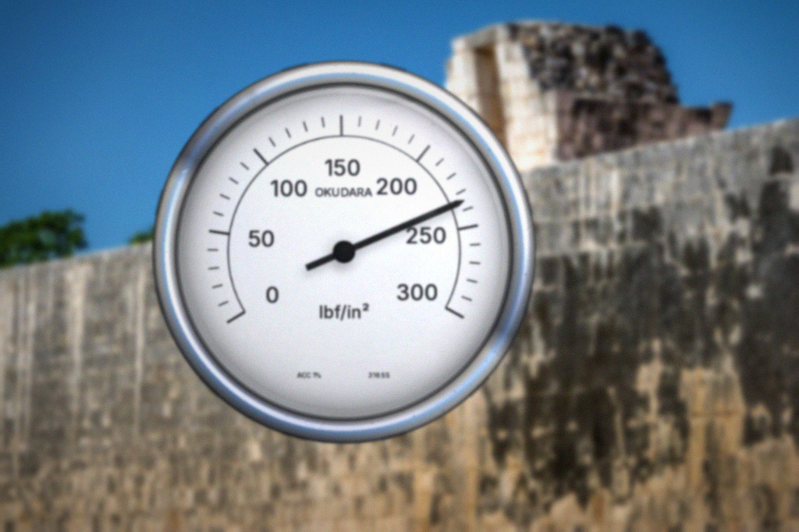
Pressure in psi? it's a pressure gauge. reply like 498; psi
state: 235; psi
